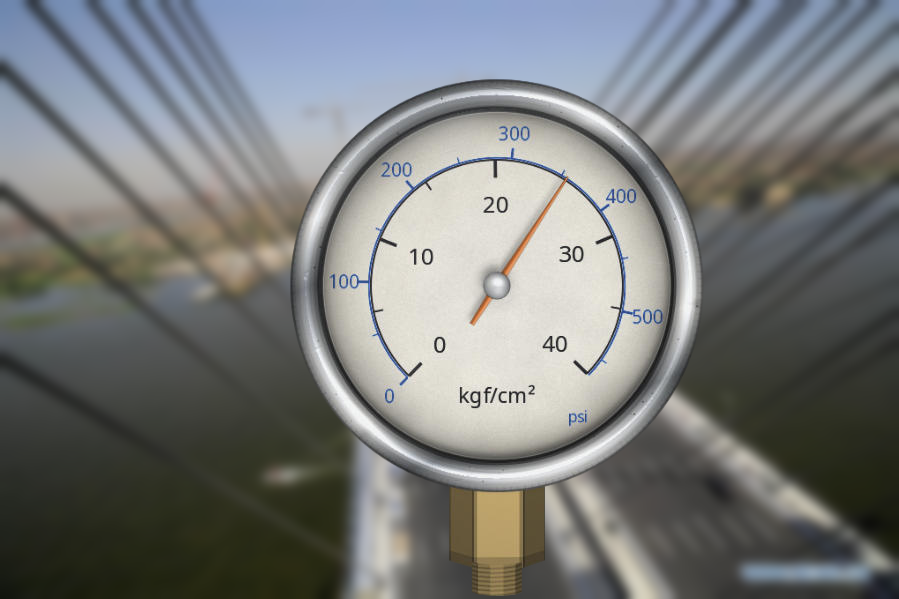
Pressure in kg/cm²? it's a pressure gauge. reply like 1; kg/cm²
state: 25; kg/cm²
